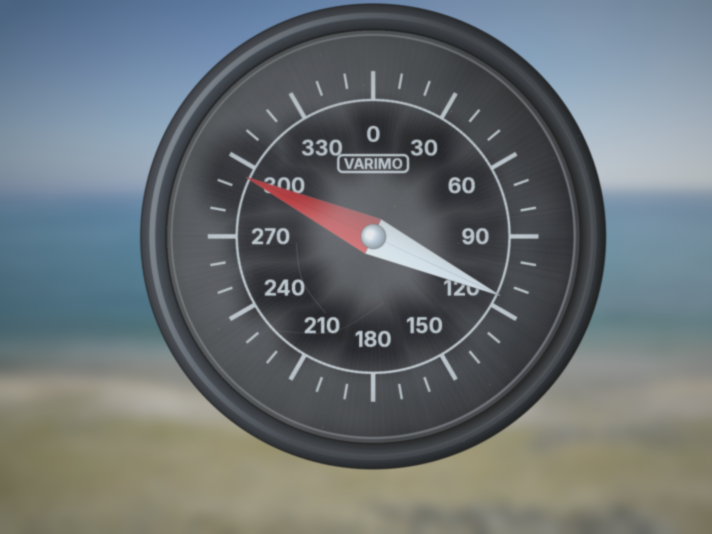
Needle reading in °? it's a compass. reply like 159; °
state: 295; °
